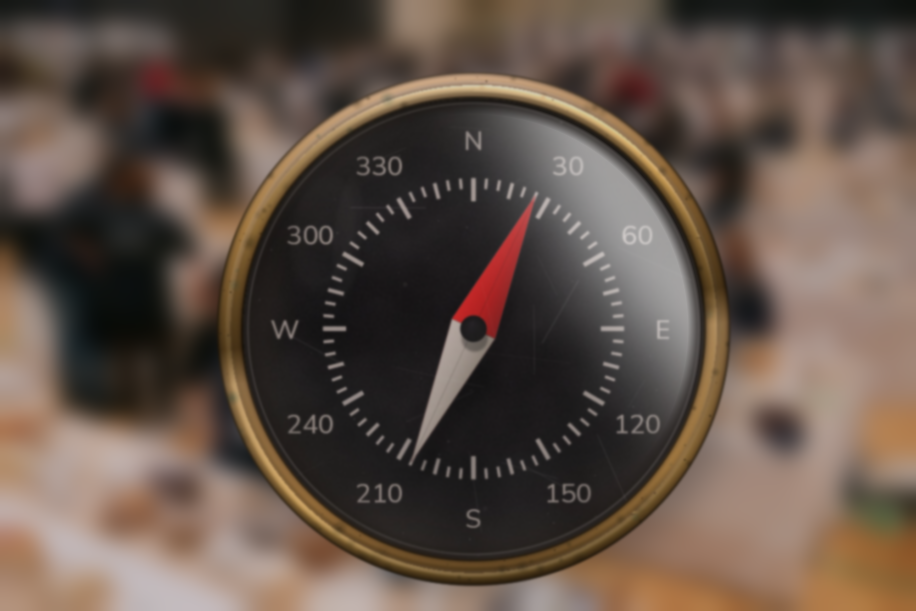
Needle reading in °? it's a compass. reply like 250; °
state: 25; °
